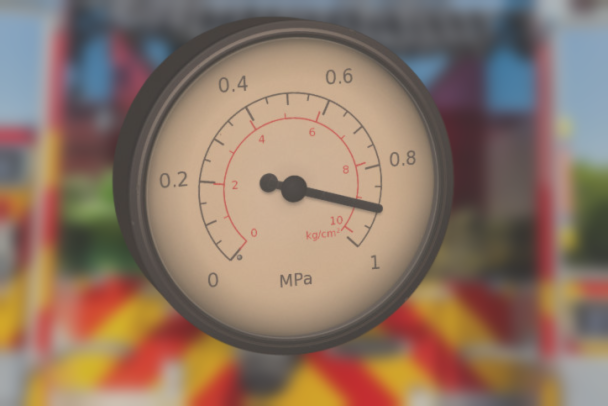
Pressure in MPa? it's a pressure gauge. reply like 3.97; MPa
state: 0.9; MPa
